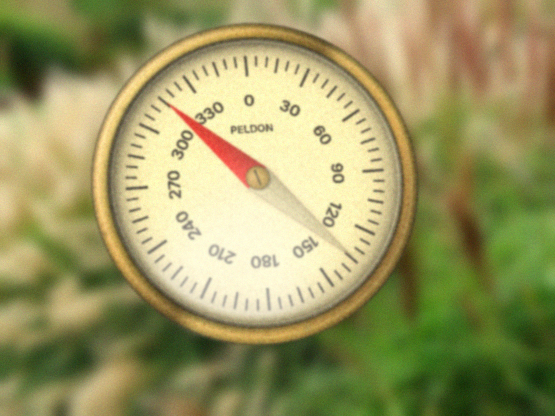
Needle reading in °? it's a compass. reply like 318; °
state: 315; °
